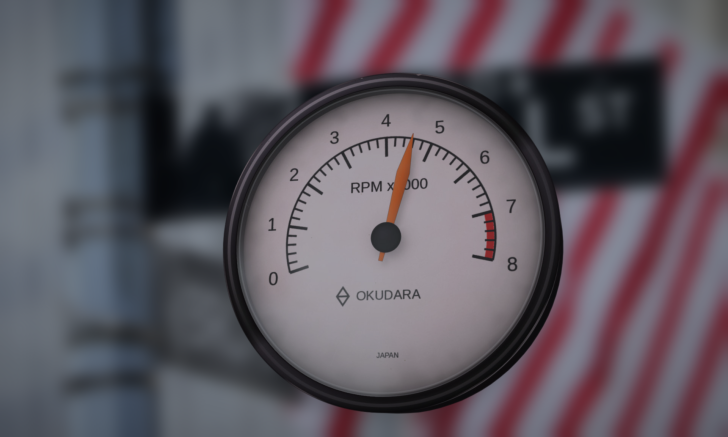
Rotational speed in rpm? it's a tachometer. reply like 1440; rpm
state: 4600; rpm
